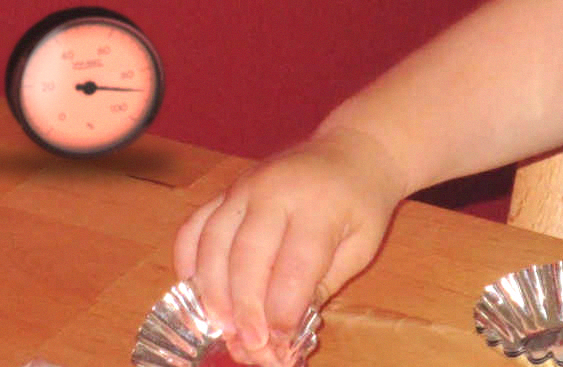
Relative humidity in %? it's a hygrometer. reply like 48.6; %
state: 88; %
